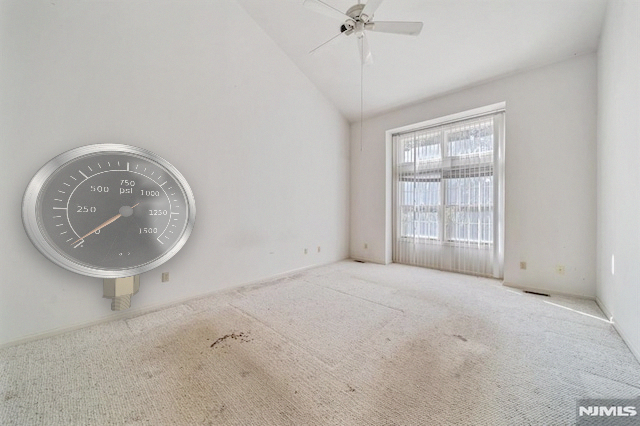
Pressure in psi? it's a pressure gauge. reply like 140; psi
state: 25; psi
